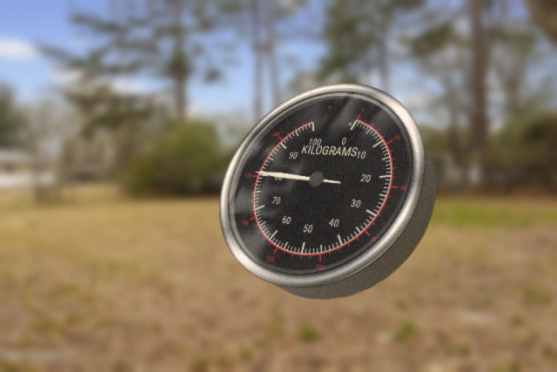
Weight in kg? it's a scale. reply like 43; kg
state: 80; kg
